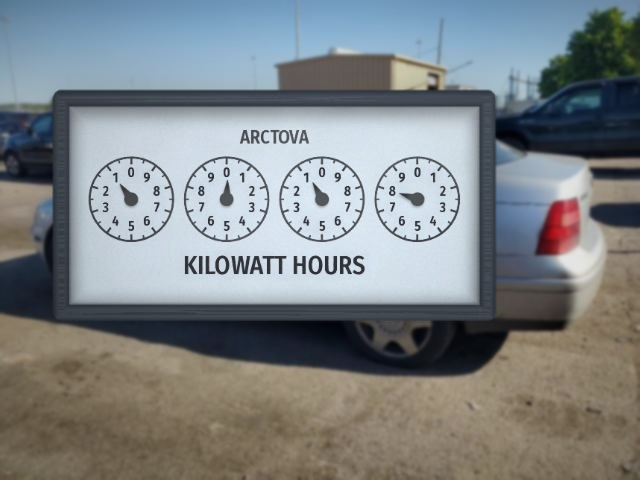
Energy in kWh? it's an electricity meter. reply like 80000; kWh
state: 1008; kWh
